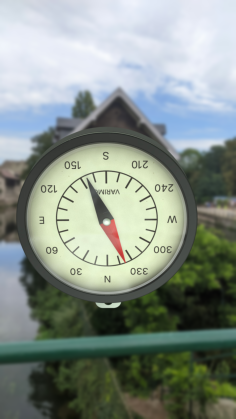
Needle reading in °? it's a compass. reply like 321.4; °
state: 337.5; °
